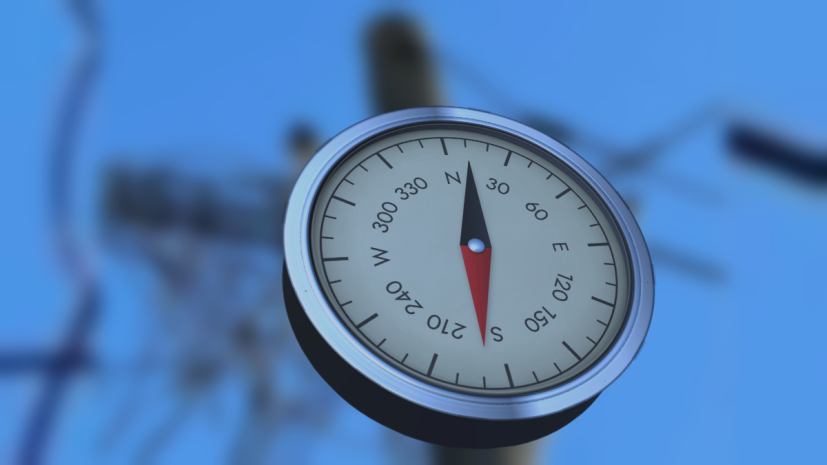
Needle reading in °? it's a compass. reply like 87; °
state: 190; °
